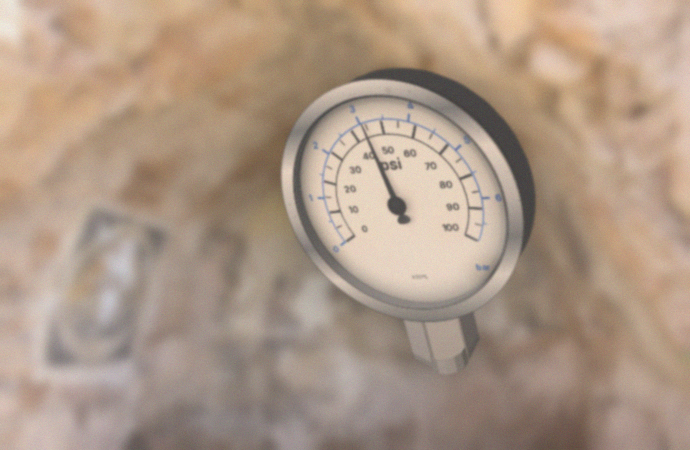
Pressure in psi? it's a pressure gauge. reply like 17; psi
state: 45; psi
